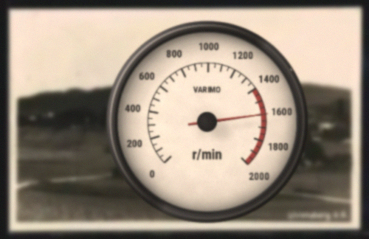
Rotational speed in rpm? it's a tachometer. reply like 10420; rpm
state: 1600; rpm
